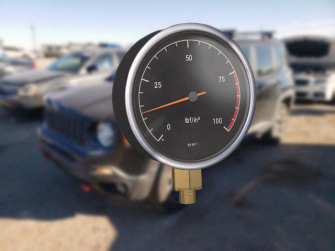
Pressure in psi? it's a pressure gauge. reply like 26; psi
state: 12.5; psi
